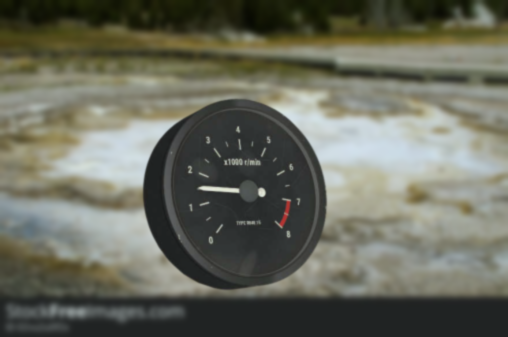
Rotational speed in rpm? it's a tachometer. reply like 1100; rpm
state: 1500; rpm
